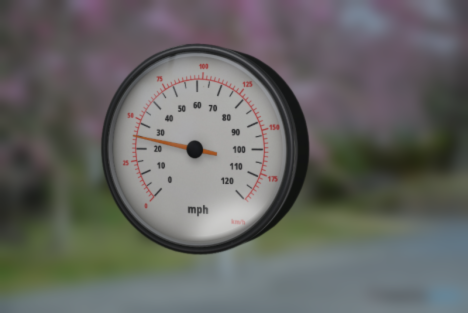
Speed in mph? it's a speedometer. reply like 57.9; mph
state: 25; mph
